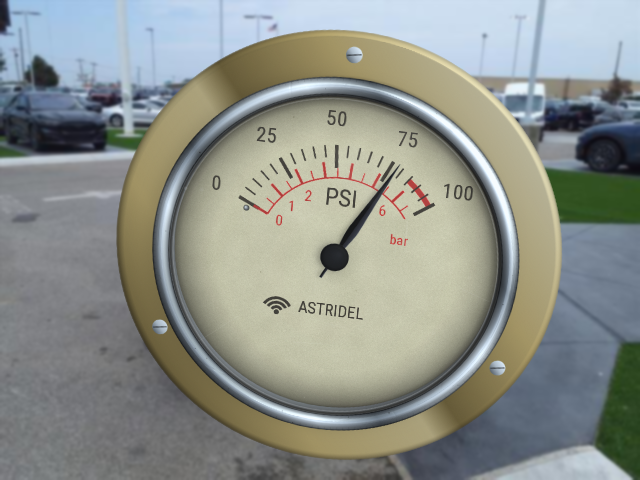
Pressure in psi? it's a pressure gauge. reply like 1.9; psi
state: 77.5; psi
